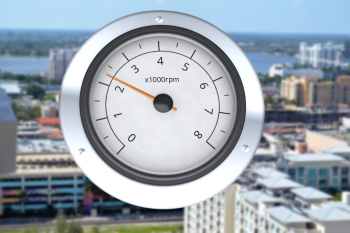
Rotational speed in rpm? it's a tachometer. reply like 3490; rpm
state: 2250; rpm
